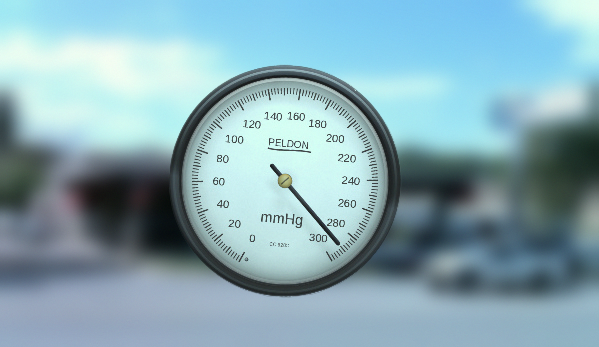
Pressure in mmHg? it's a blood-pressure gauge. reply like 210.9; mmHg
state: 290; mmHg
